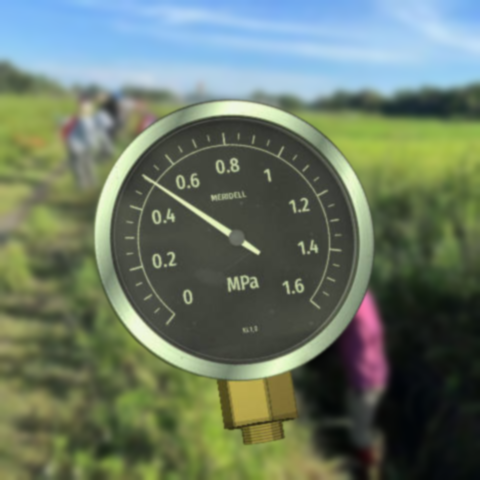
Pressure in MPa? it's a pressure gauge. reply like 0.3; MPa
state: 0.5; MPa
